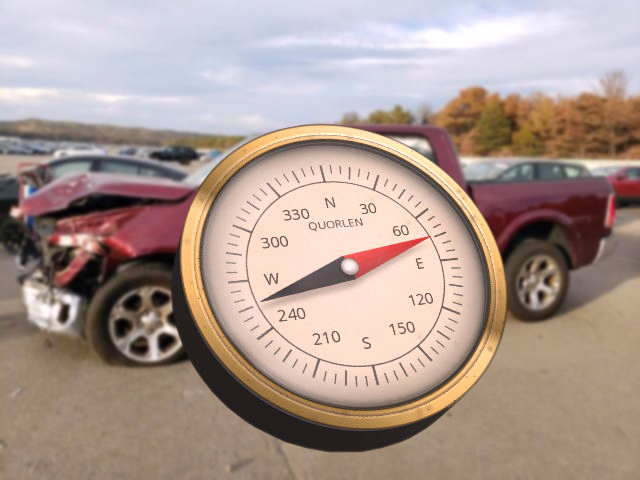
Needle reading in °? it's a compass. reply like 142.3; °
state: 75; °
